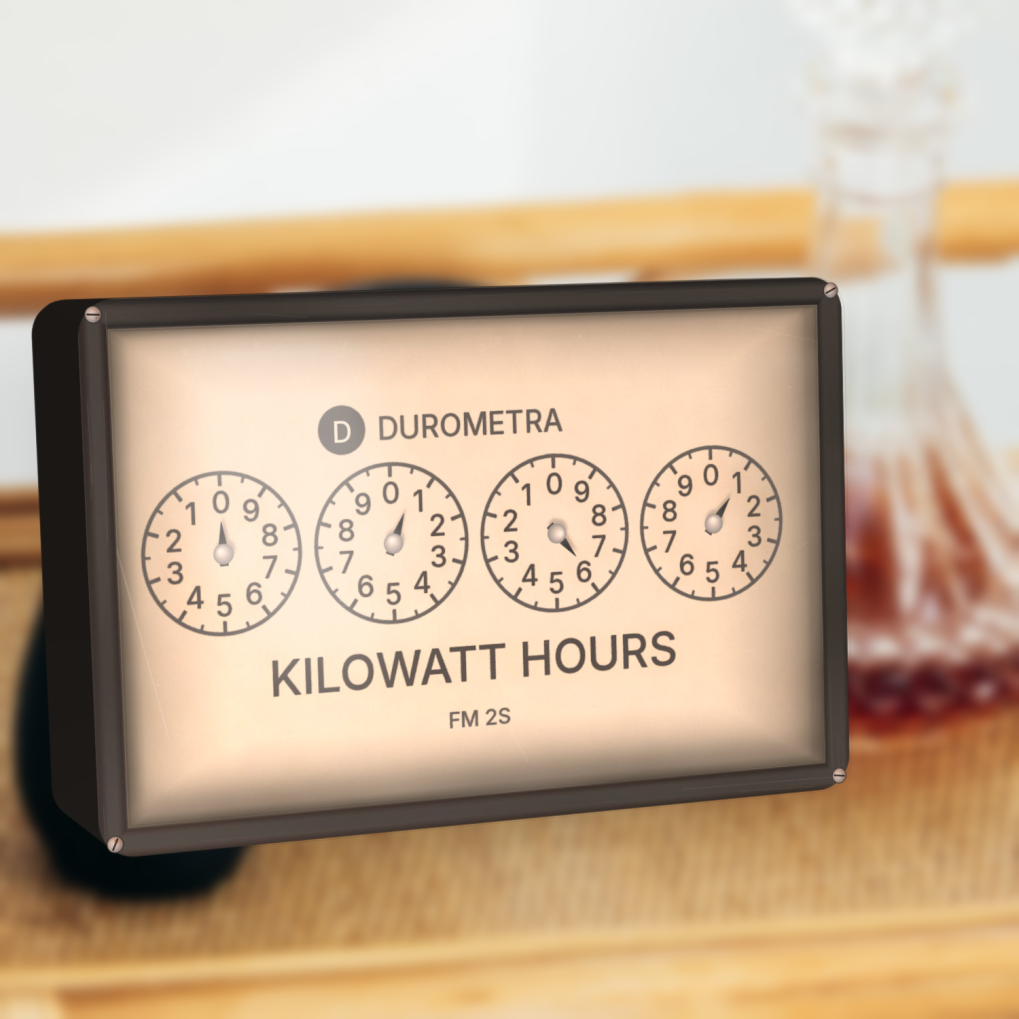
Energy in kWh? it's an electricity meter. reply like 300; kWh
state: 61; kWh
